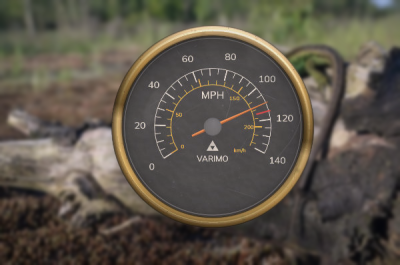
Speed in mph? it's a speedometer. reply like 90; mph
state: 110; mph
